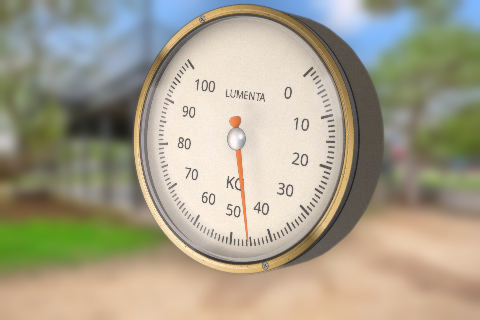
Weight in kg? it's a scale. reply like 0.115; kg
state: 45; kg
